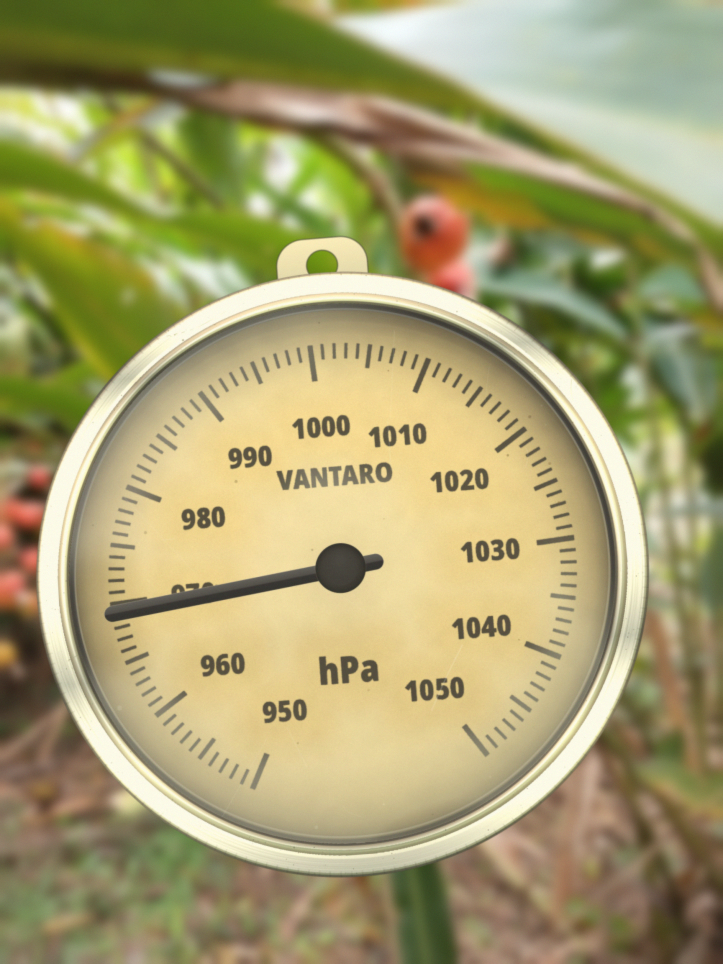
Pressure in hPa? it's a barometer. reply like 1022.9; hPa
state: 969; hPa
